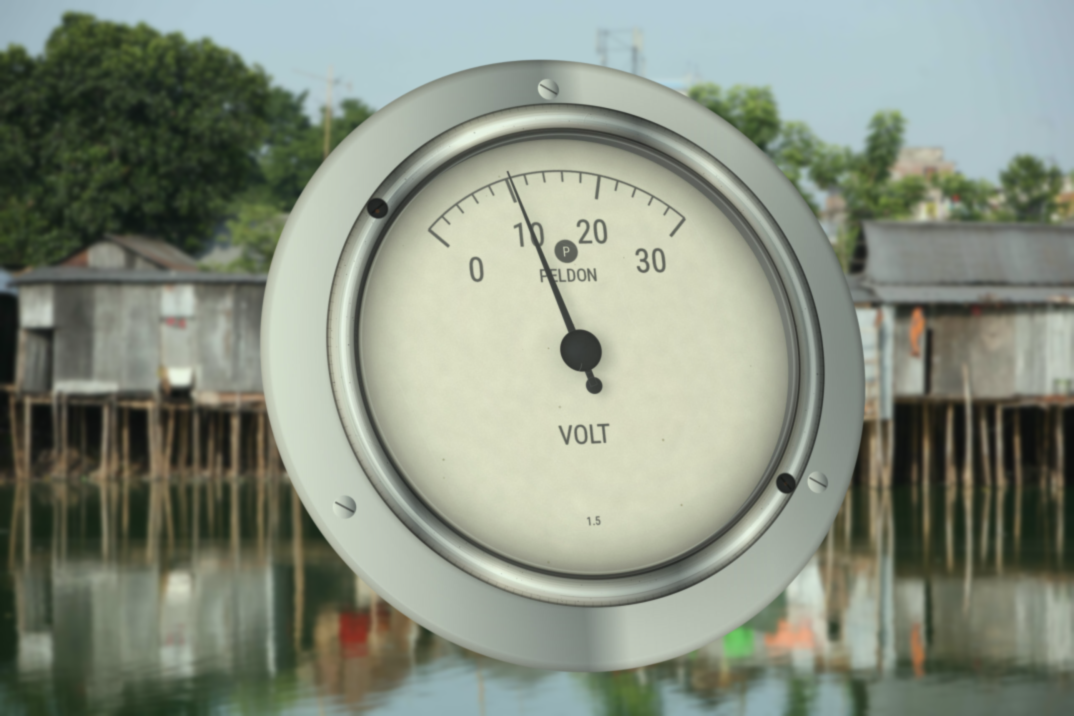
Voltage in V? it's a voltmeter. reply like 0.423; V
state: 10; V
